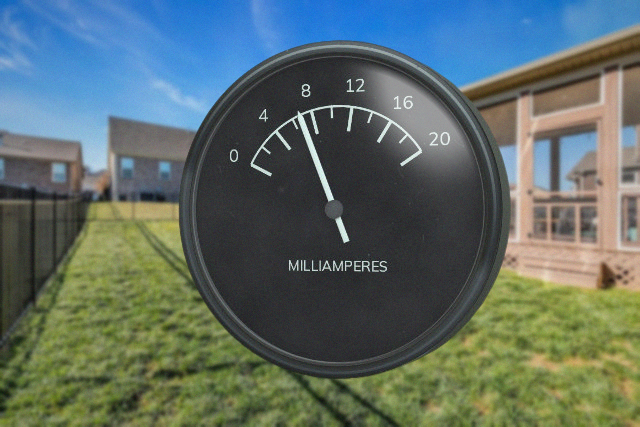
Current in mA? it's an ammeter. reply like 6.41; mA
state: 7; mA
